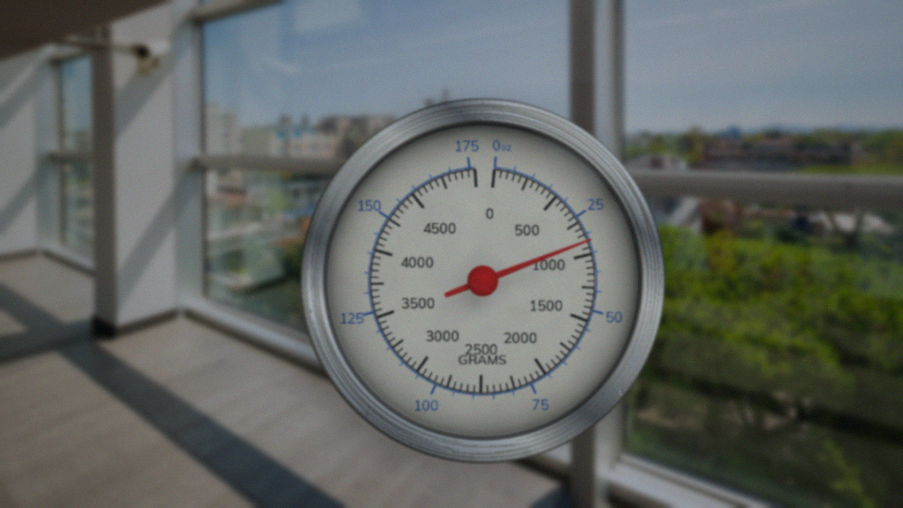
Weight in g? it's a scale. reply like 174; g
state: 900; g
